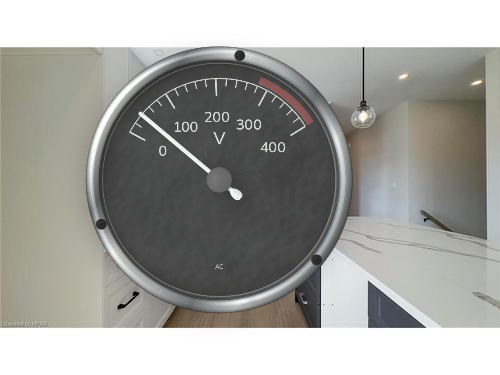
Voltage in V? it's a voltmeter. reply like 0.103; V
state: 40; V
